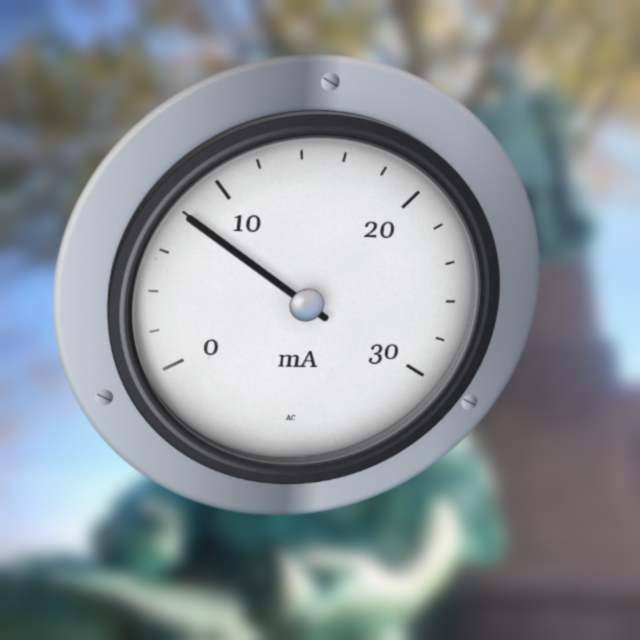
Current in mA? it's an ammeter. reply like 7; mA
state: 8; mA
